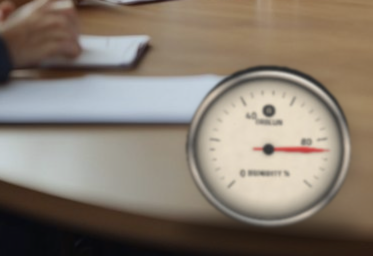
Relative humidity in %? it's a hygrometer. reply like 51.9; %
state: 84; %
